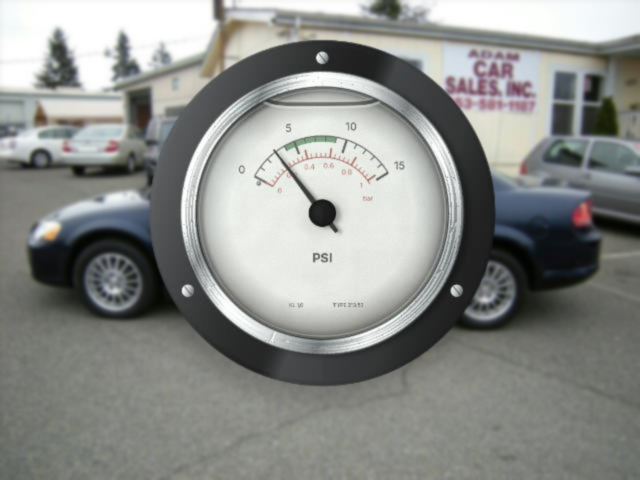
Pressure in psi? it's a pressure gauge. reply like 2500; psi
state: 3; psi
